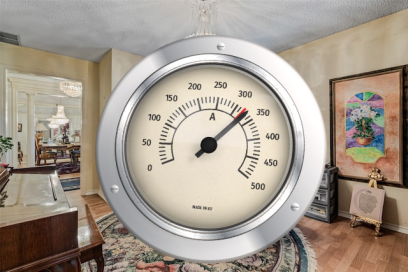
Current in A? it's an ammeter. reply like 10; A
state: 330; A
